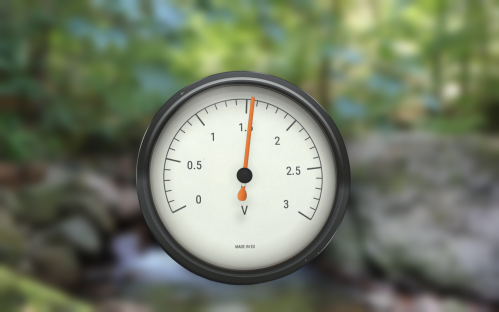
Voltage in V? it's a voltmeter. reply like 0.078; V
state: 1.55; V
